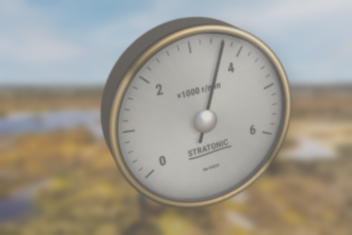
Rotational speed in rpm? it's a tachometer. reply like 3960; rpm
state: 3600; rpm
